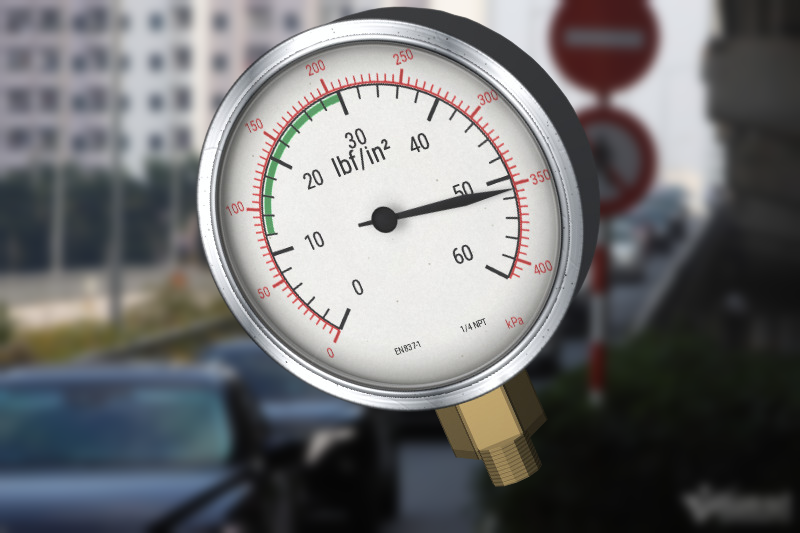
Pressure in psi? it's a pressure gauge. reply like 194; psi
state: 51; psi
